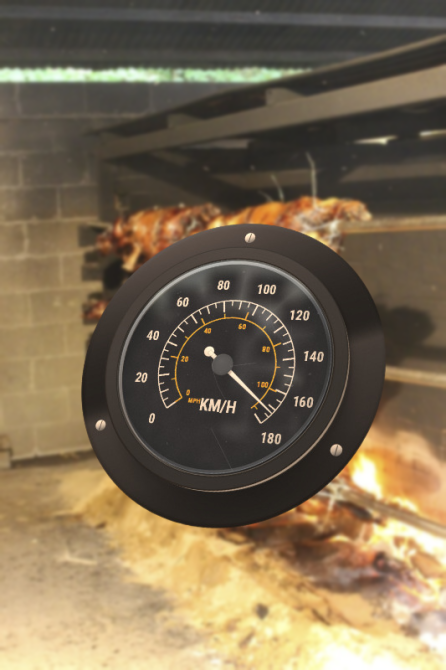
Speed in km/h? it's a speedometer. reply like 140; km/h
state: 172.5; km/h
